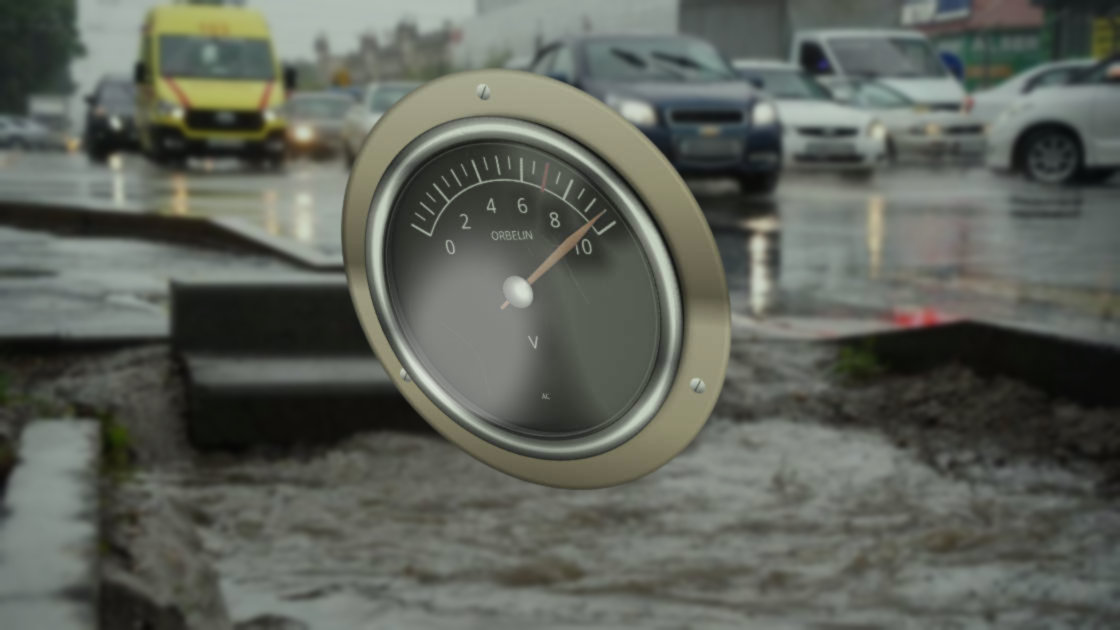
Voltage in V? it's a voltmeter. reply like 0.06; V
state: 9.5; V
